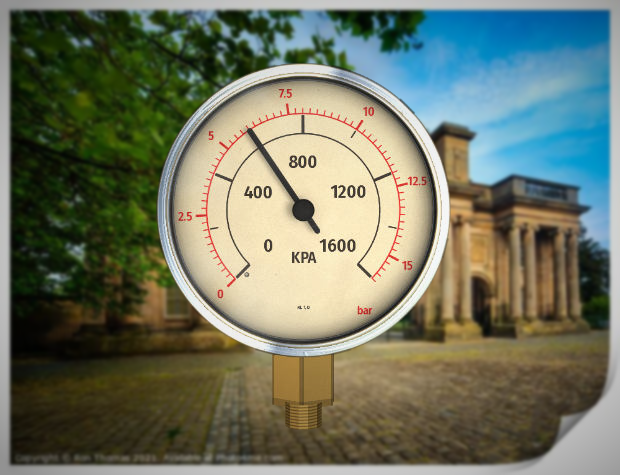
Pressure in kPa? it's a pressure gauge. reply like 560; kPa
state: 600; kPa
